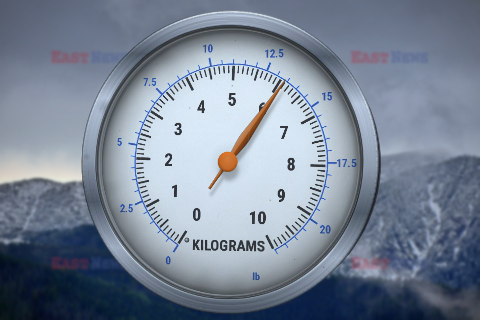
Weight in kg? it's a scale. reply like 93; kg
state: 6.1; kg
